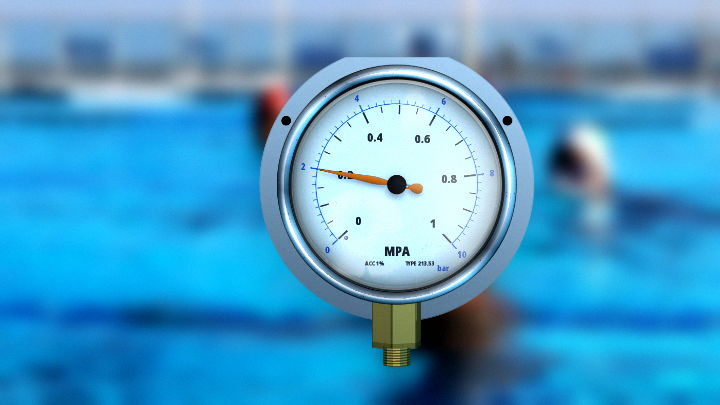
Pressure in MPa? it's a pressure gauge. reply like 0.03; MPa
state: 0.2; MPa
